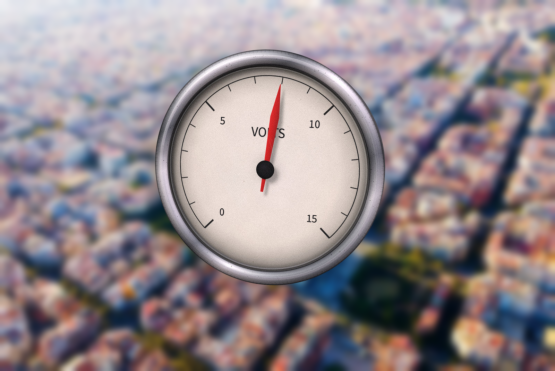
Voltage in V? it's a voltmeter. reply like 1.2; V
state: 8; V
